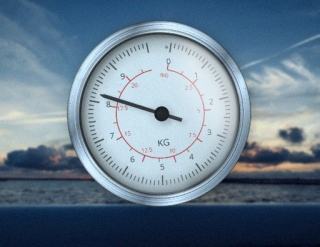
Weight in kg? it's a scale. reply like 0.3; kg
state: 8.2; kg
